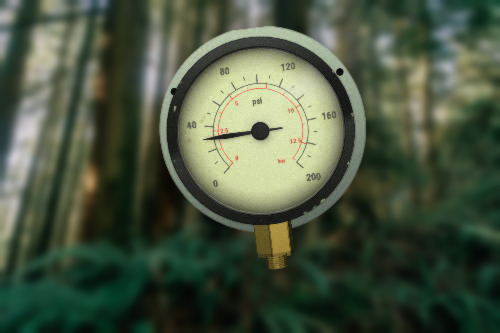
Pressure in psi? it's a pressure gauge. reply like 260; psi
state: 30; psi
